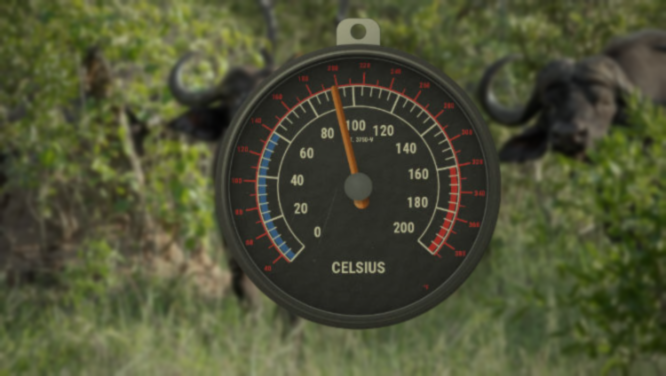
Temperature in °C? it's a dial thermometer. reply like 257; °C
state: 92; °C
